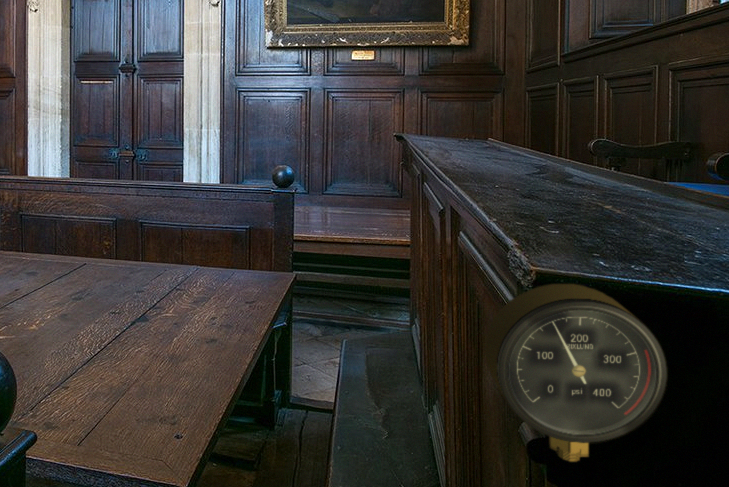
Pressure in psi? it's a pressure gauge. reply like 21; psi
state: 160; psi
